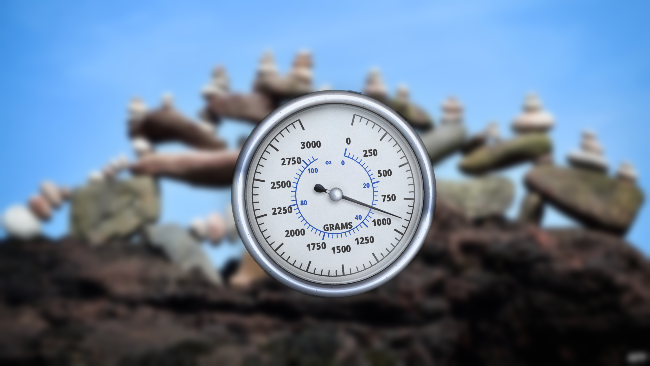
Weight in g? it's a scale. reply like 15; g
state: 900; g
